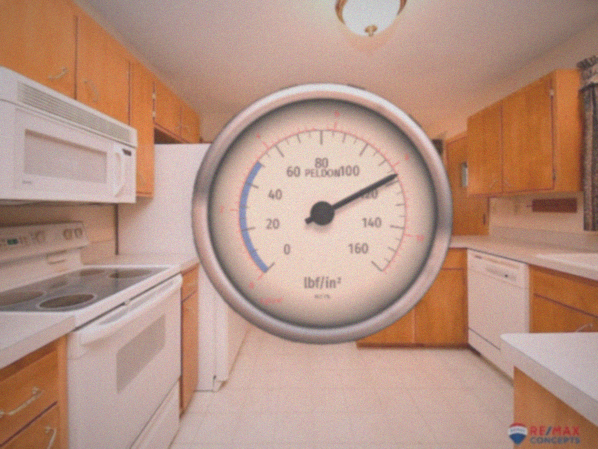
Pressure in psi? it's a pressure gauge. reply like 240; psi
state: 117.5; psi
